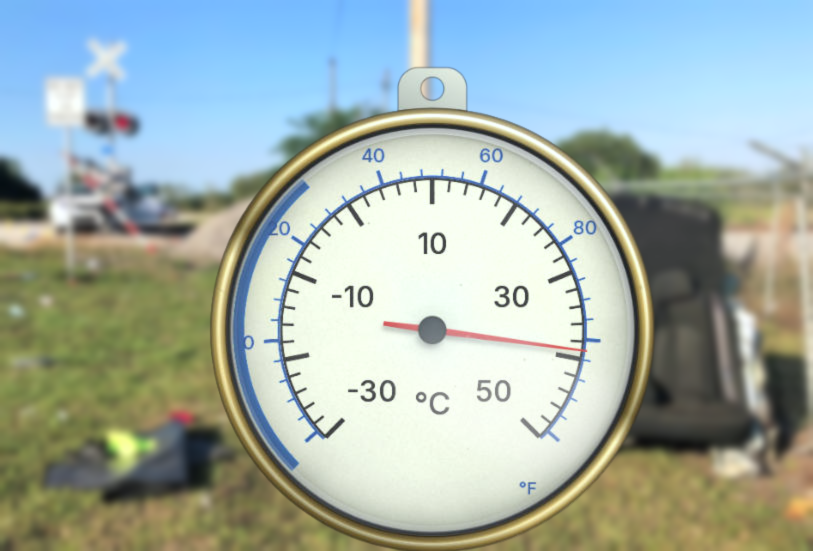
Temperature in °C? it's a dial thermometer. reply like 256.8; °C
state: 39; °C
